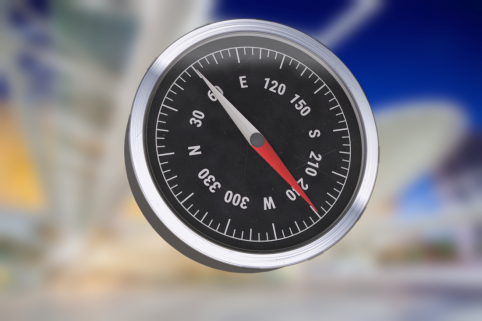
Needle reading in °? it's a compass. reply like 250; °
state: 240; °
